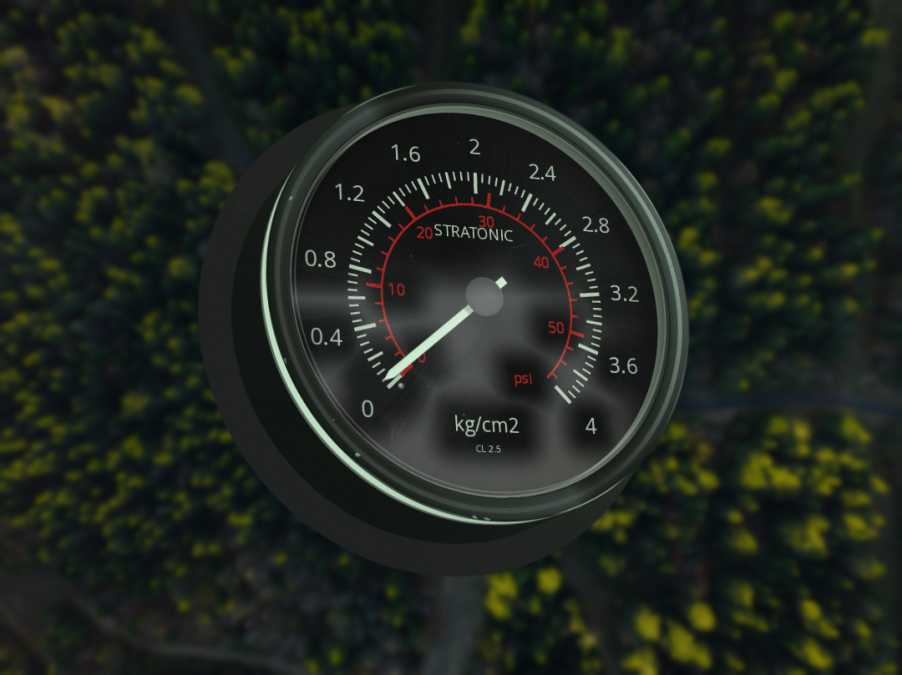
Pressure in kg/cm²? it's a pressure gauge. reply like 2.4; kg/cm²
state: 0.05; kg/cm²
